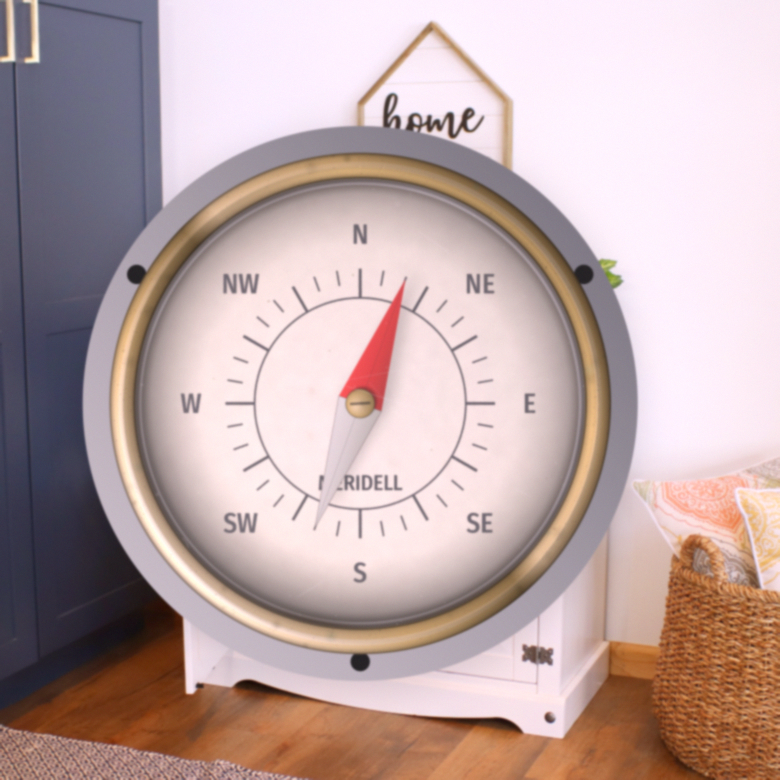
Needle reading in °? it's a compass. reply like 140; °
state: 20; °
